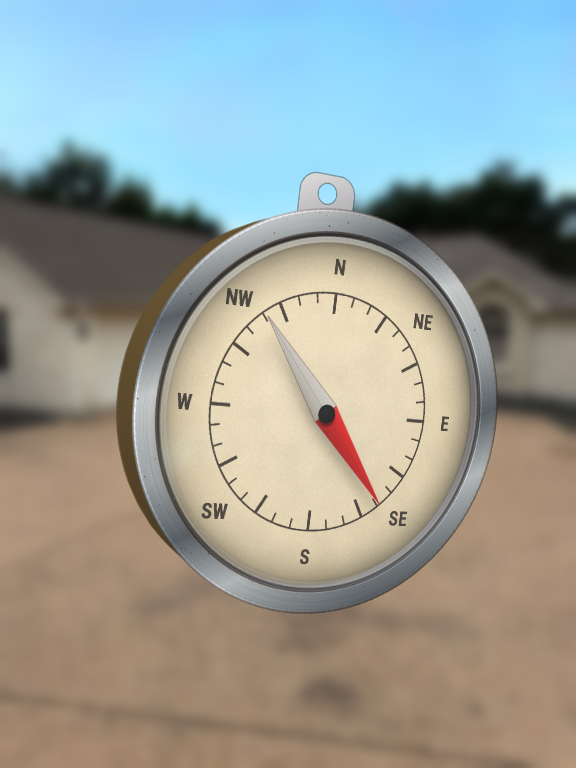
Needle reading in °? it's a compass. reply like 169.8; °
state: 140; °
